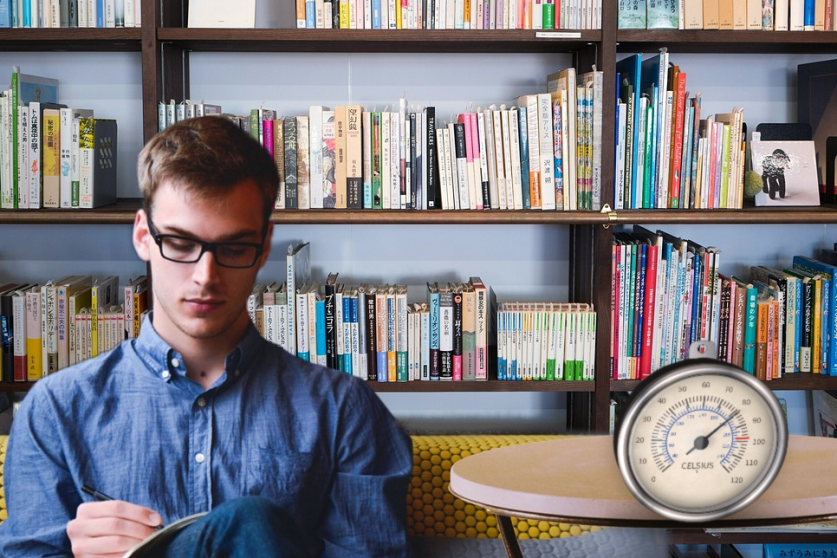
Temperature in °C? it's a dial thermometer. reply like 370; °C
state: 80; °C
